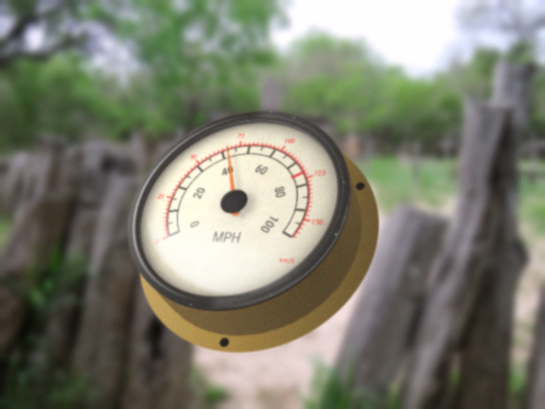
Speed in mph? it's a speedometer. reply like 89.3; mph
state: 42.5; mph
